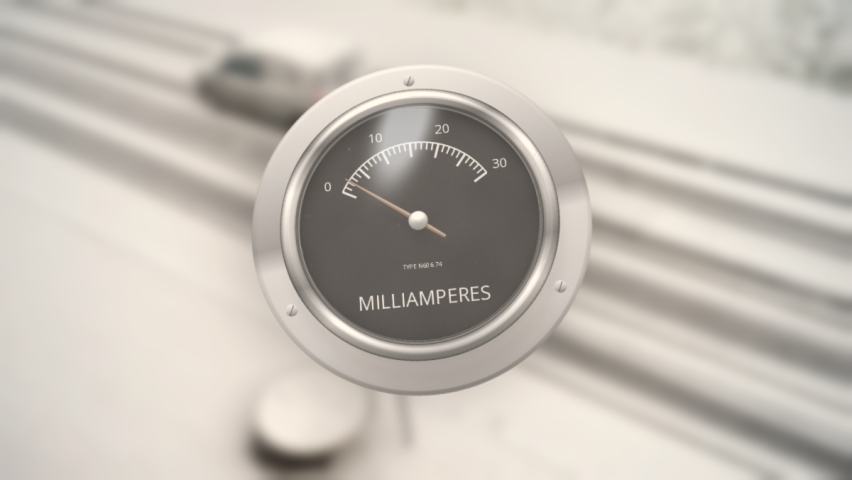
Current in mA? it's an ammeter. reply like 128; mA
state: 2; mA
